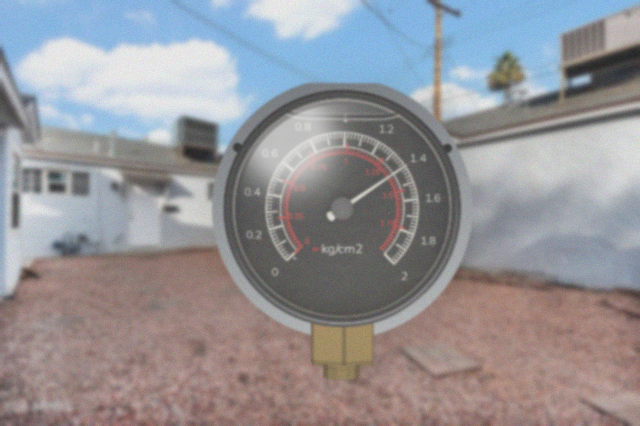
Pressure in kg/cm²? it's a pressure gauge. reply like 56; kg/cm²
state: 1.4; kg/cm²
